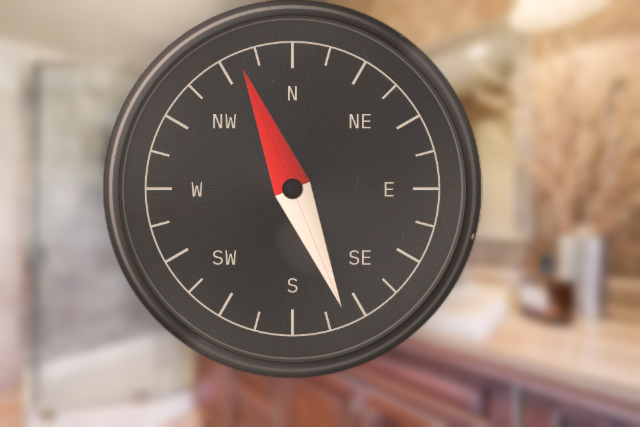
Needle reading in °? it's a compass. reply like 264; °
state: 337.5; °
